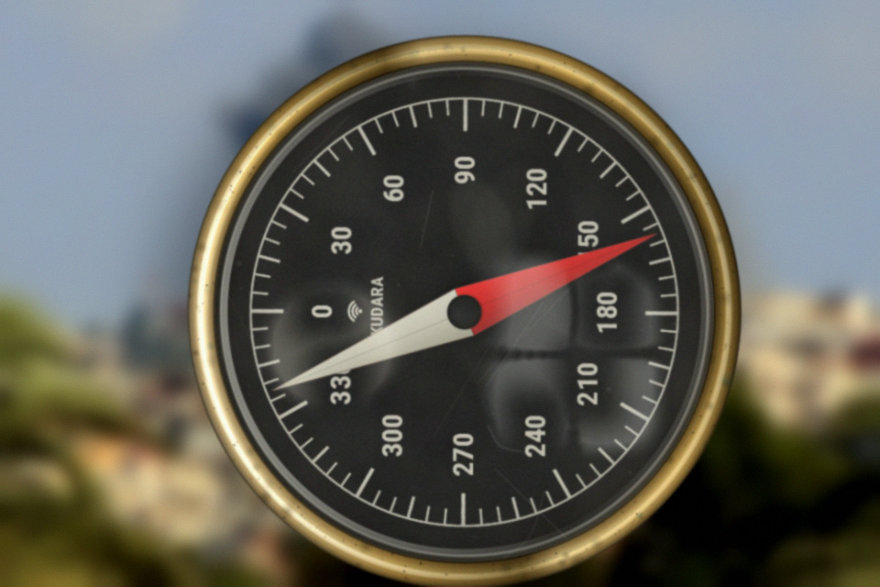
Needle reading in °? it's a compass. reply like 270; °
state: 157.5; °
